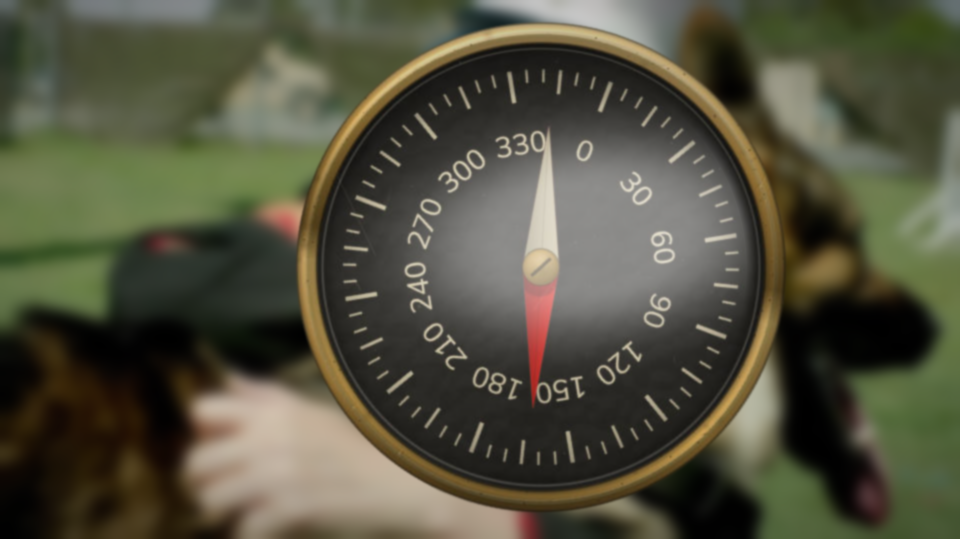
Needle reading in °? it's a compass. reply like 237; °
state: 162.5; °
